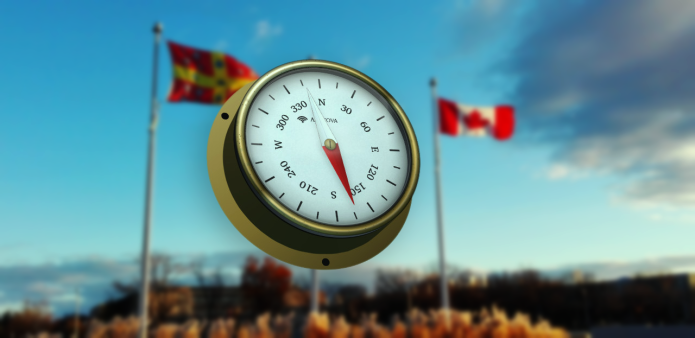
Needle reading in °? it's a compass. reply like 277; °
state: 165; °
